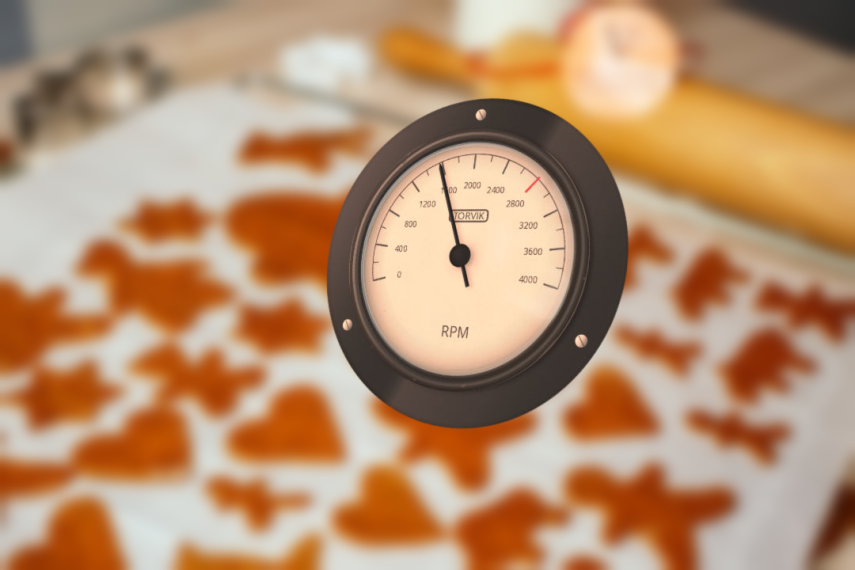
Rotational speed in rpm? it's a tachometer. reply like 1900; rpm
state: 1600; rpm
